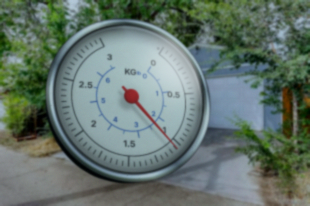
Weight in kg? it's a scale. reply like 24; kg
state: 1.05; kg
